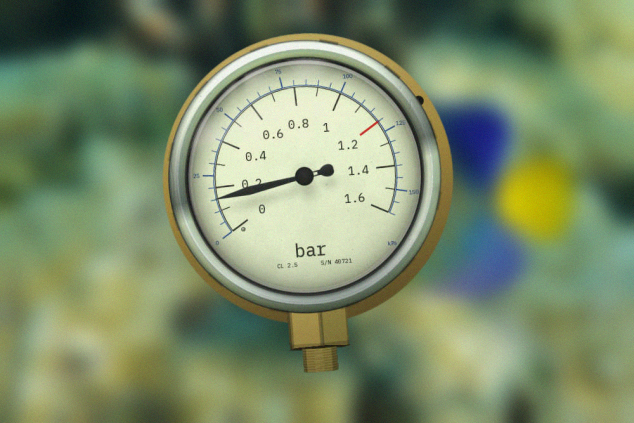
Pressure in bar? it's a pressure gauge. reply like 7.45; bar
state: 0.15; bar
